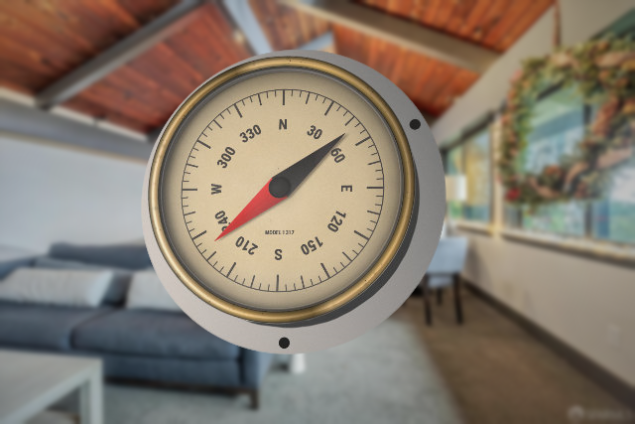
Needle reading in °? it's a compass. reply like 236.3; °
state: 230; °
